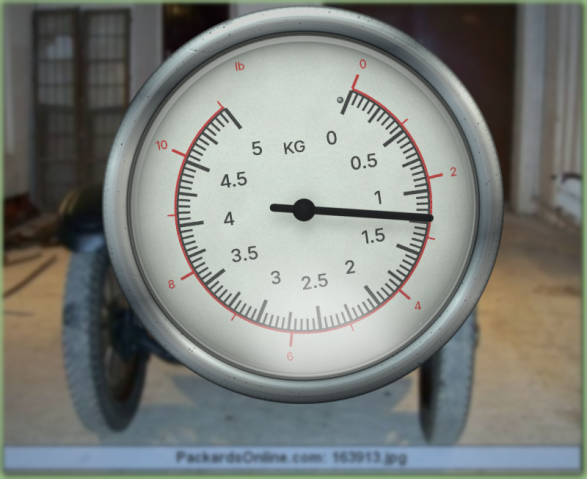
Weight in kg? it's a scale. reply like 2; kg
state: 1.2; kg
